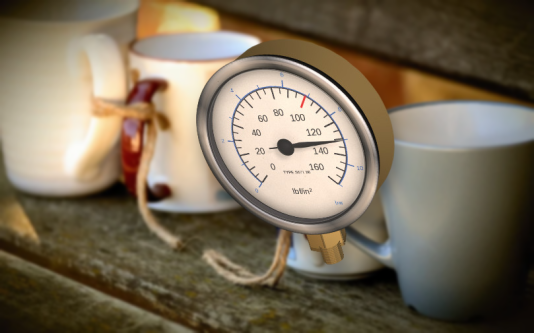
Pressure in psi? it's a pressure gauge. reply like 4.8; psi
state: 130; psi
